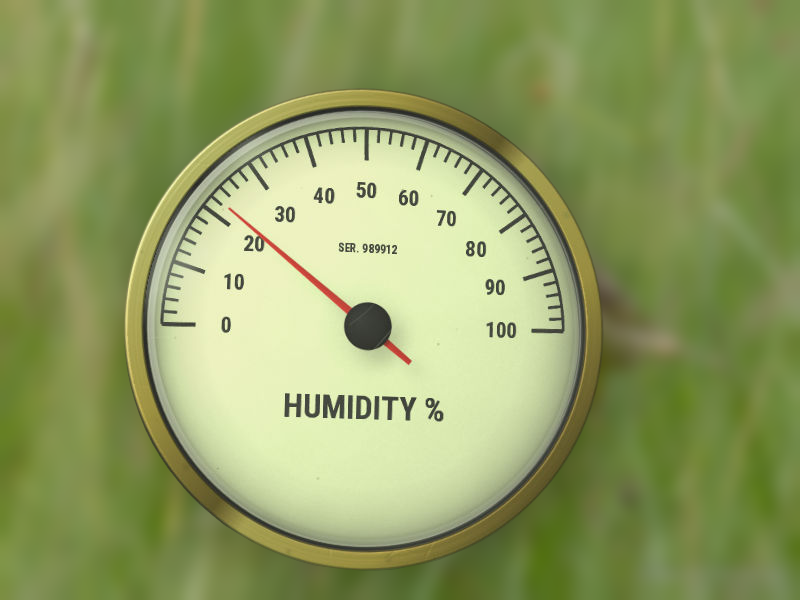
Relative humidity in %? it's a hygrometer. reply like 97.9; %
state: 22; %
